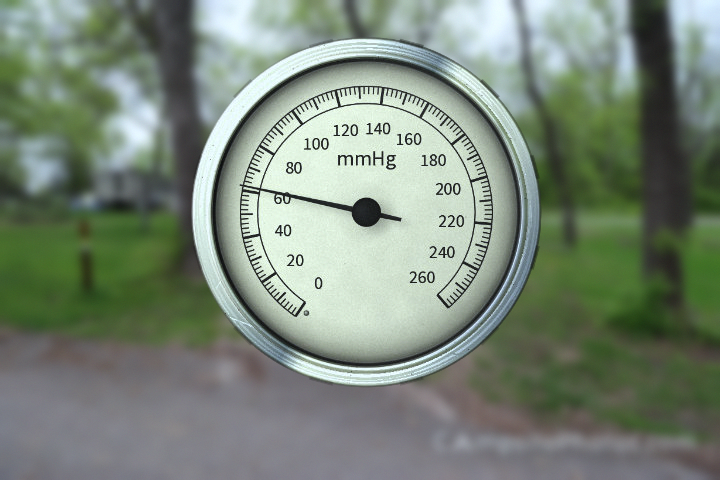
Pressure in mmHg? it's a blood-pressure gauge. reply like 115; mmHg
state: 62; mmHg
